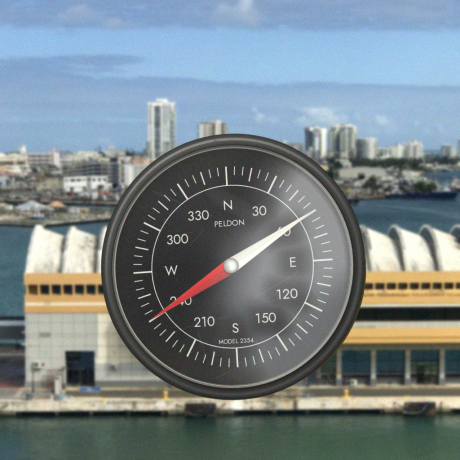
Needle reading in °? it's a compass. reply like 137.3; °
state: 240; °
